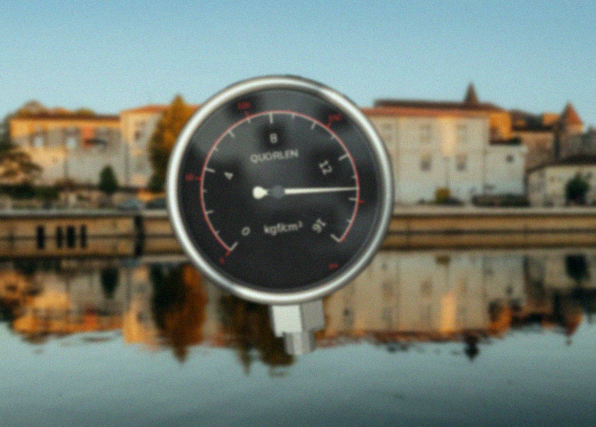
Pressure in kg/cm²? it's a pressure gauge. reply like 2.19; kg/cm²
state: 13.5; kg/cm²
